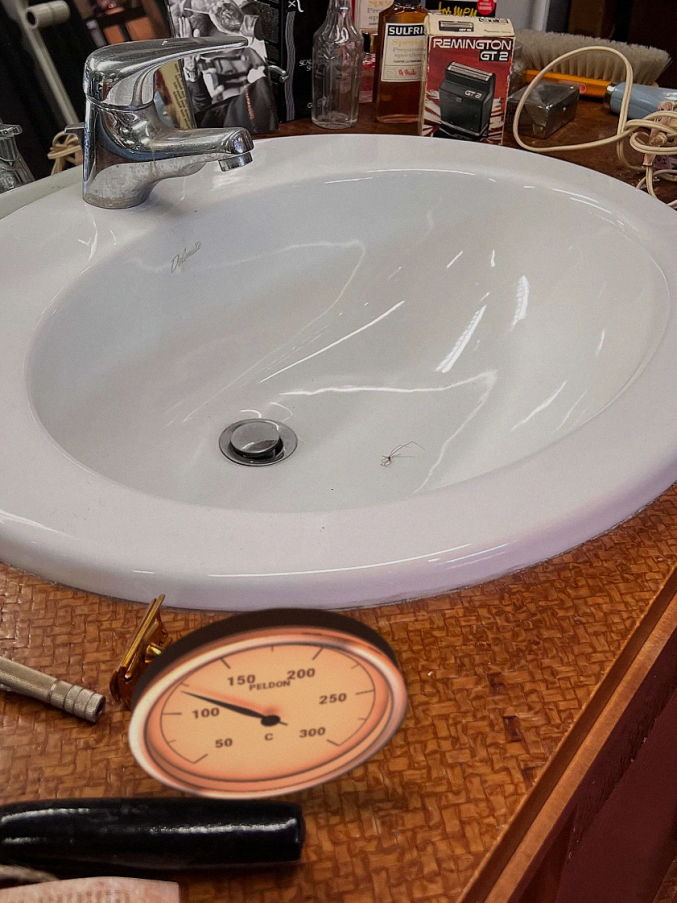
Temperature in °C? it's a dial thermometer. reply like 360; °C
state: 125; °C
